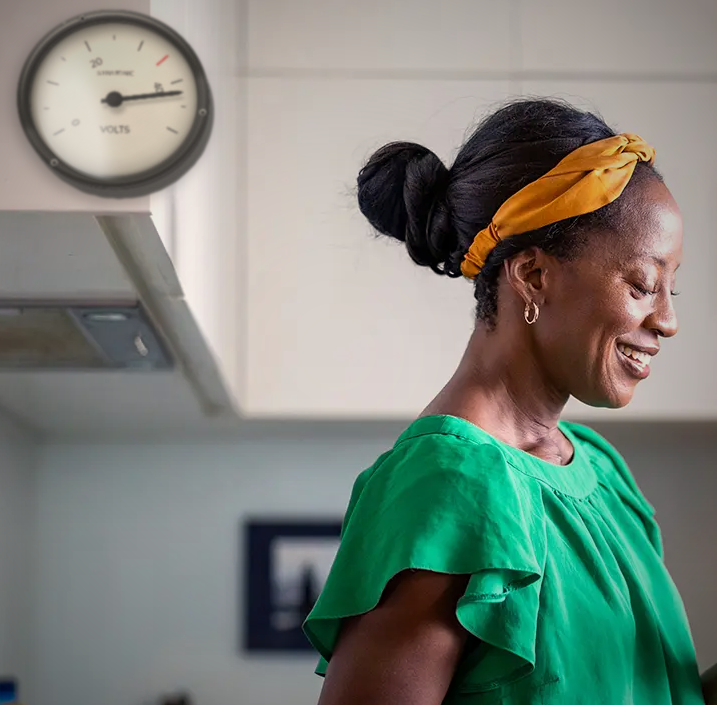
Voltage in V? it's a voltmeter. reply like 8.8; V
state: 42.5; V
